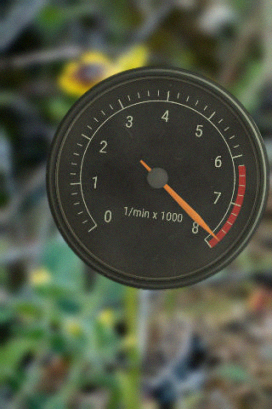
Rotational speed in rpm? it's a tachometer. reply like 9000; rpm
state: 7800; rpm
